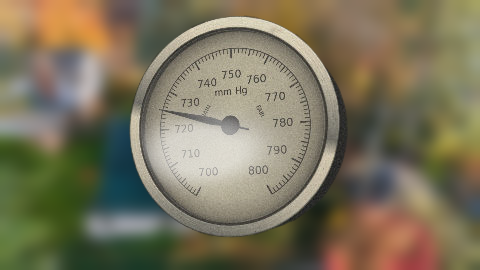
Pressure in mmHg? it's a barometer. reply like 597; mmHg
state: 725; mmHg
